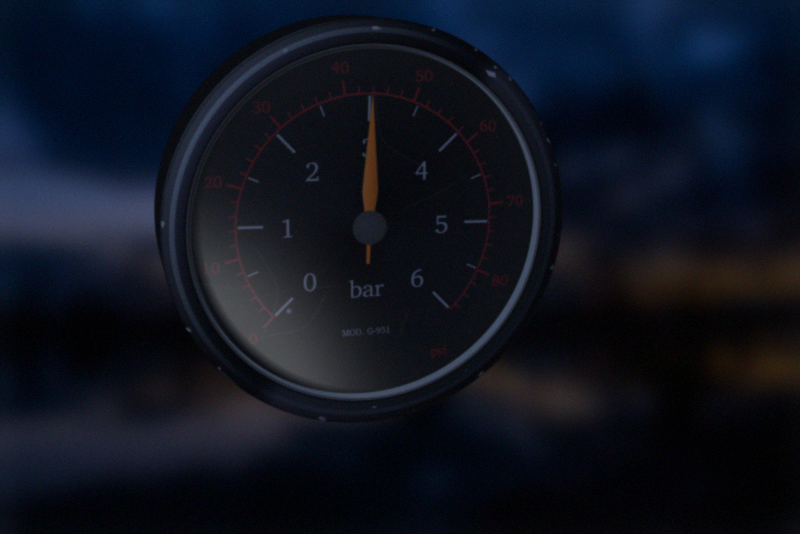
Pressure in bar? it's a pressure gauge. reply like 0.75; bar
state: 3; bar
